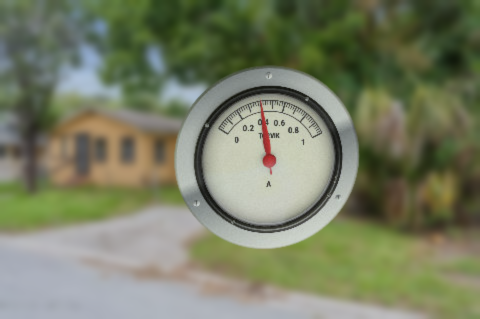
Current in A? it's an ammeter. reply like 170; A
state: 0.4; A
